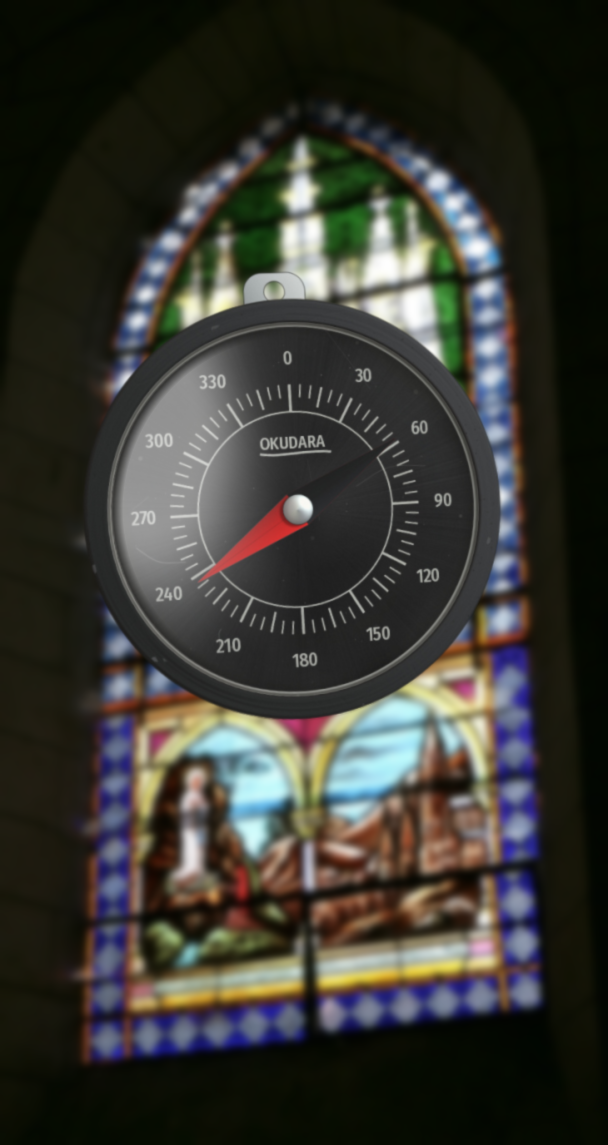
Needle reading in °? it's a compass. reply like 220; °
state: 237.5; °
